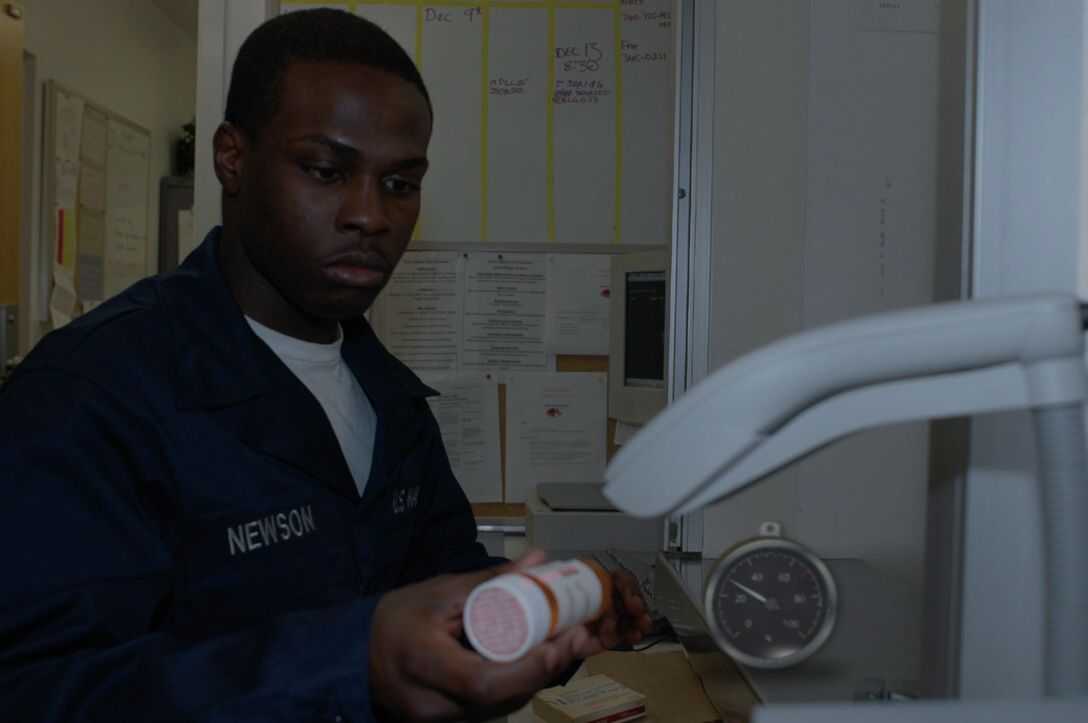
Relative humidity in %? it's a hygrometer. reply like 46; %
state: 28; %
